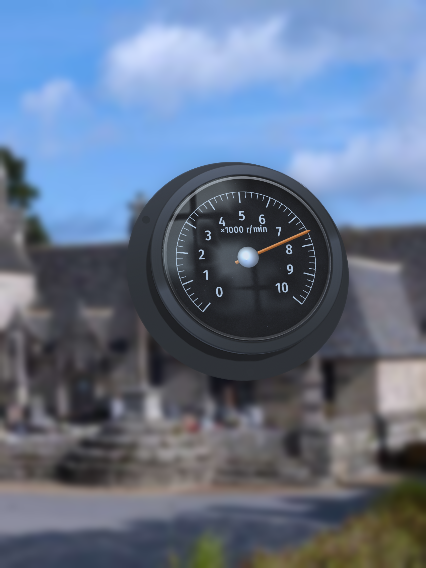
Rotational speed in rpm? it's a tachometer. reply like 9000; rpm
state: 7600; rpm
